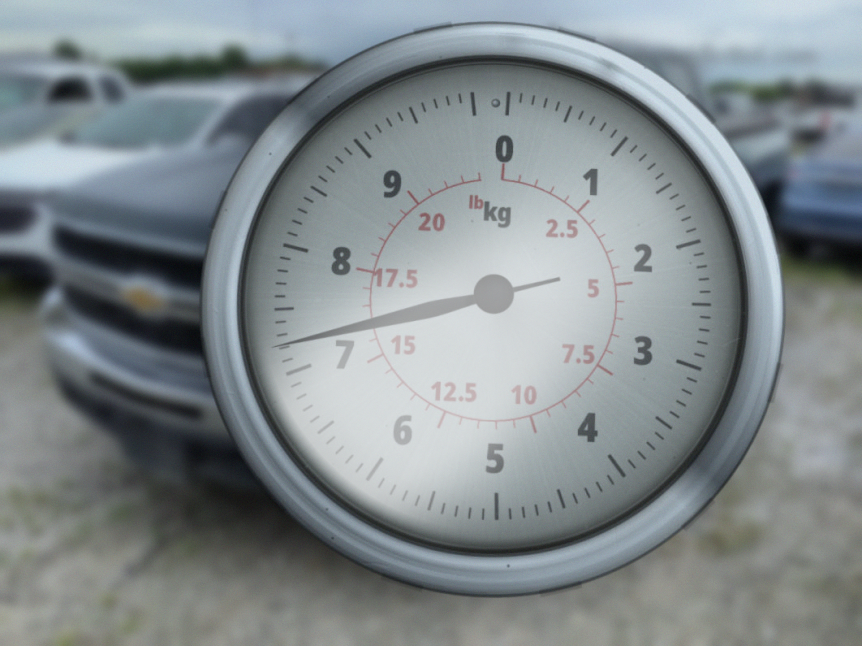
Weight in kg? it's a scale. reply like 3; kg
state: 7.2; kg
